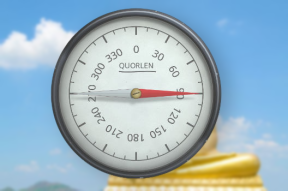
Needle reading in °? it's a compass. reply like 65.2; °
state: 90; °
